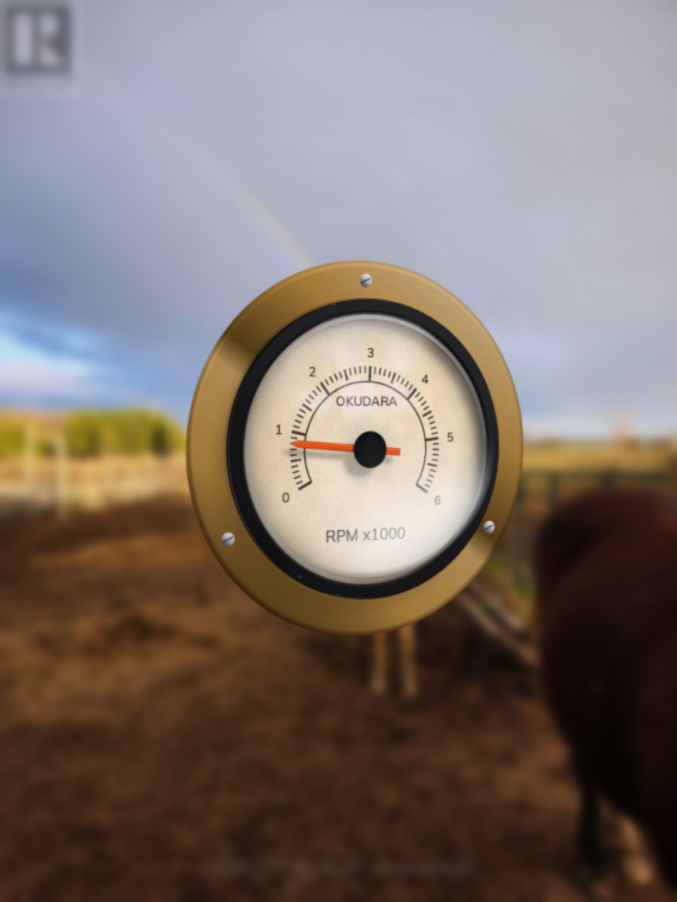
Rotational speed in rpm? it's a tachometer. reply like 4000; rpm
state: 800; rpm
